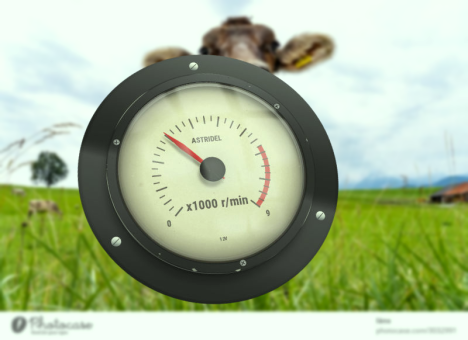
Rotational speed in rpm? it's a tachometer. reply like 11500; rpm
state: 3000; rpm
